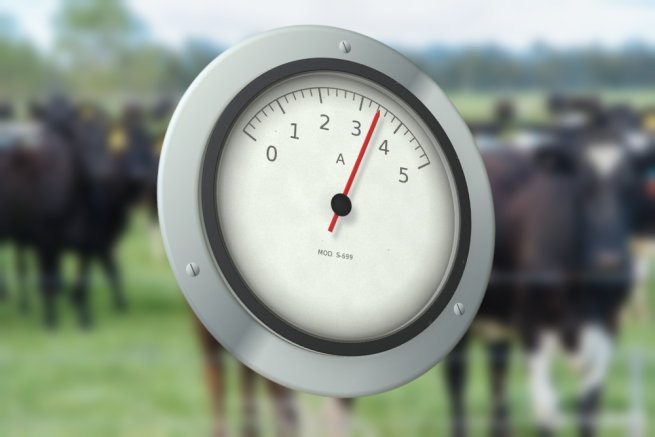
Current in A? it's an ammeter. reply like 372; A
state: 3.4; A
